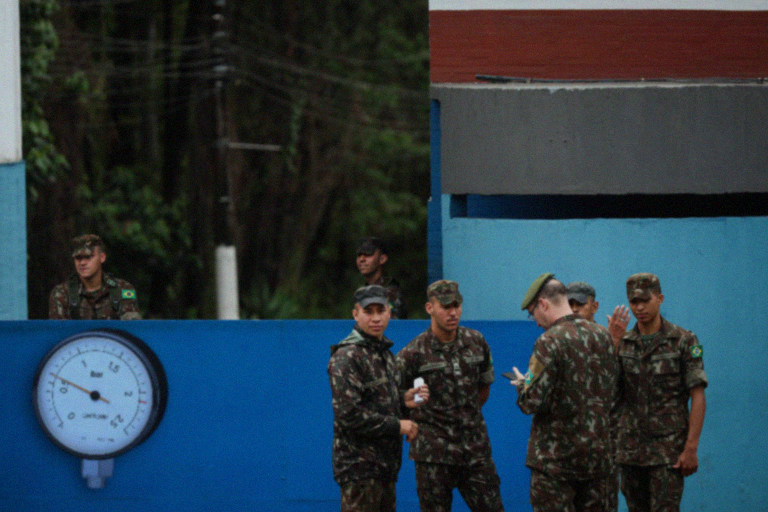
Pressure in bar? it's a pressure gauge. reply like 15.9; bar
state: 0.6; bar
